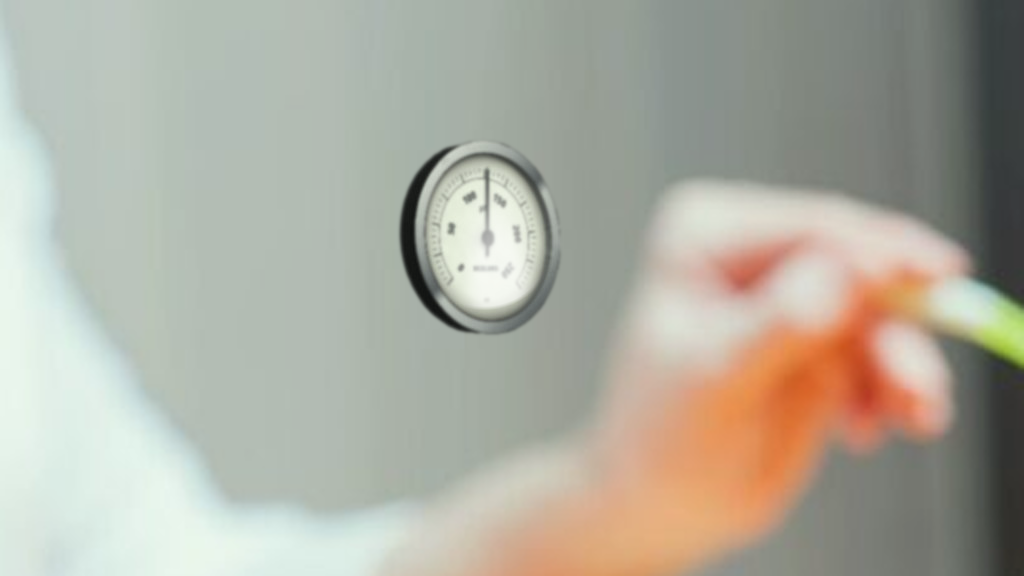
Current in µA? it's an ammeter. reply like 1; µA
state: 125; µA
